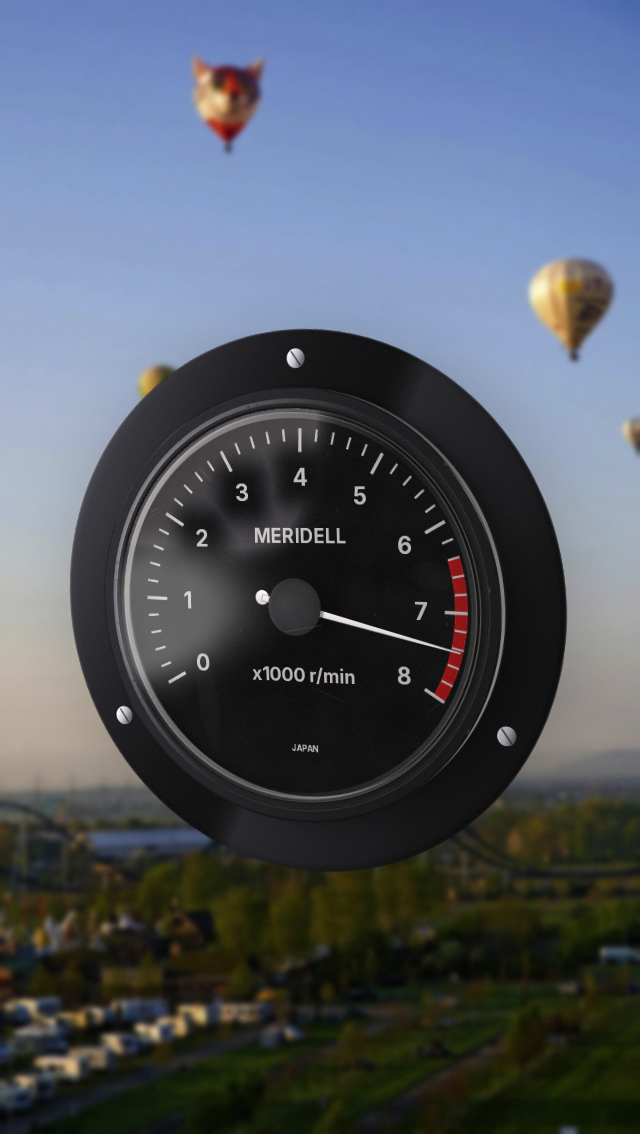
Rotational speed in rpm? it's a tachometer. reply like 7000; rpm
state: 7400; rpm
